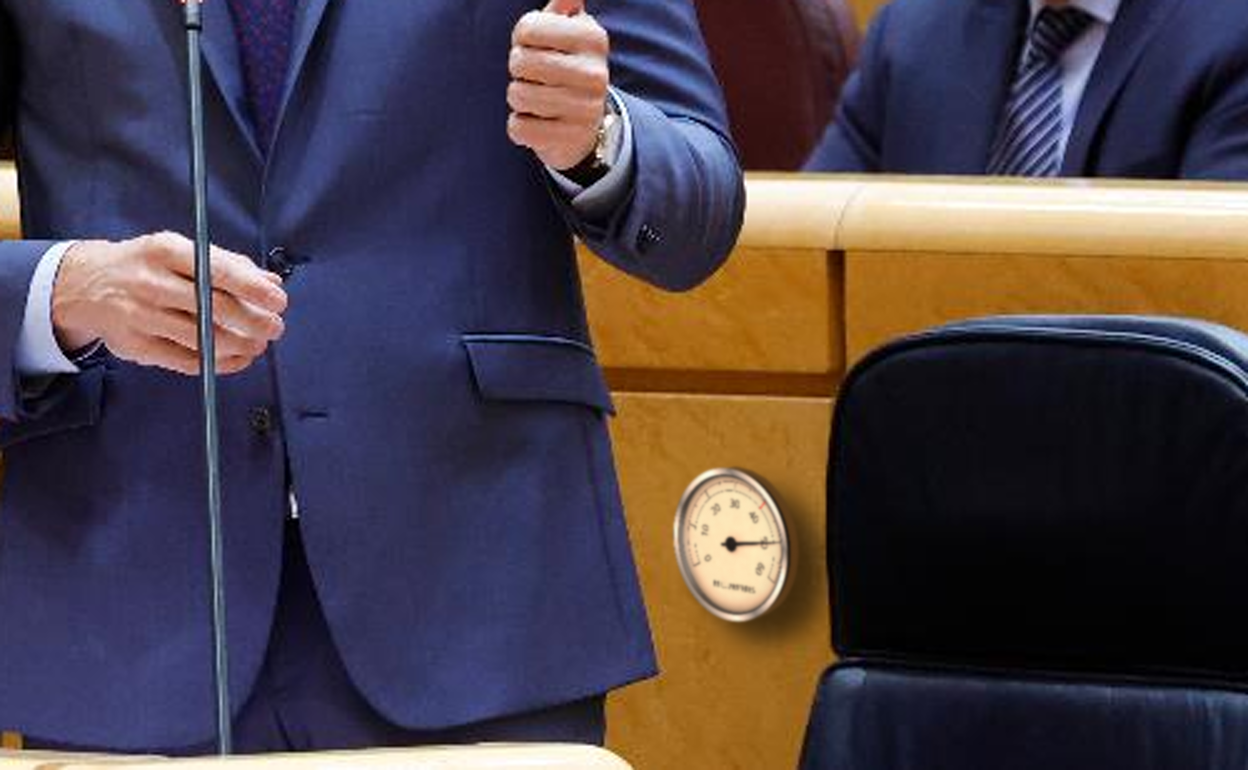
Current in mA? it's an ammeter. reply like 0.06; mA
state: 50; mA
